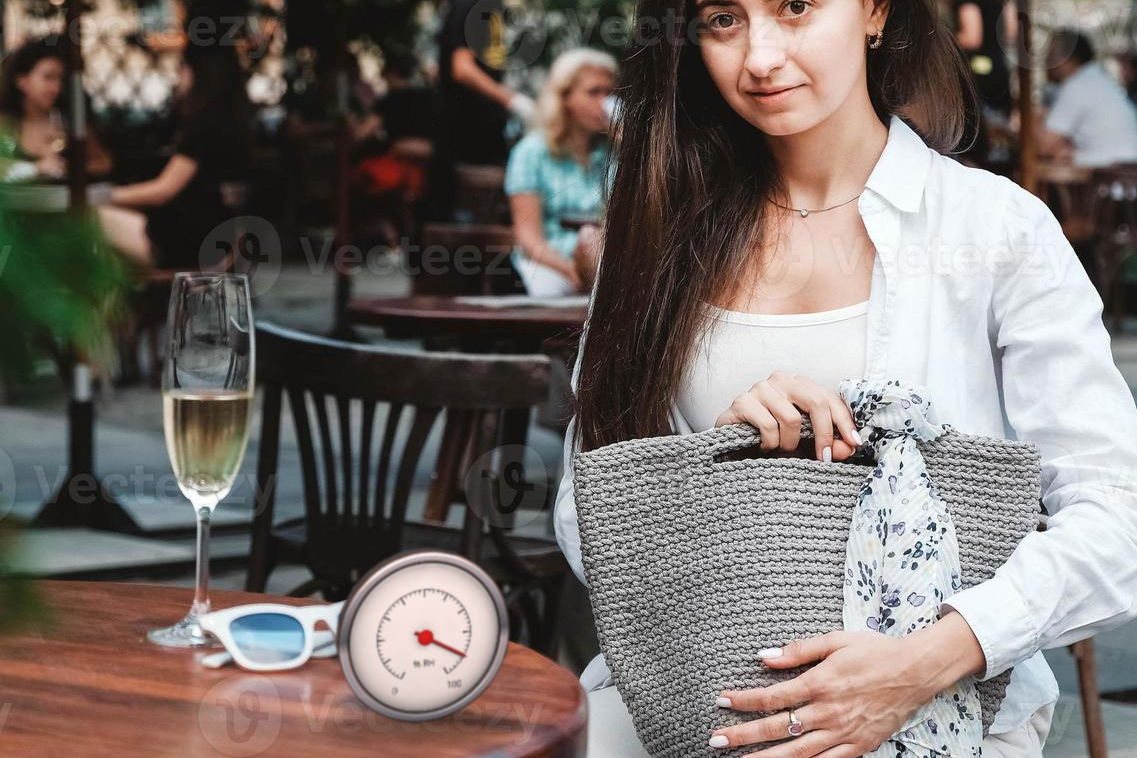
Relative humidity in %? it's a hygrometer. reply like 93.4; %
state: 90; %
